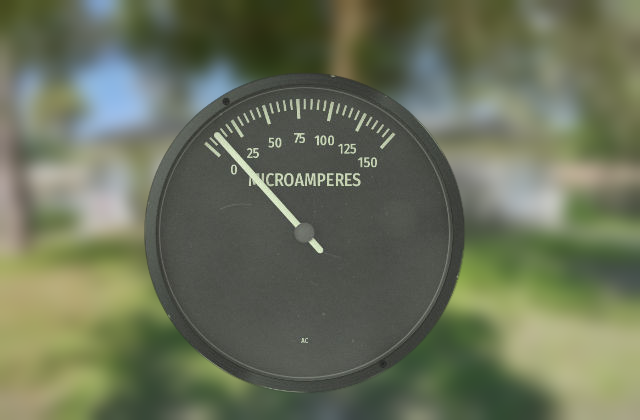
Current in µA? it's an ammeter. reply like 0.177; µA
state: 10; µA
